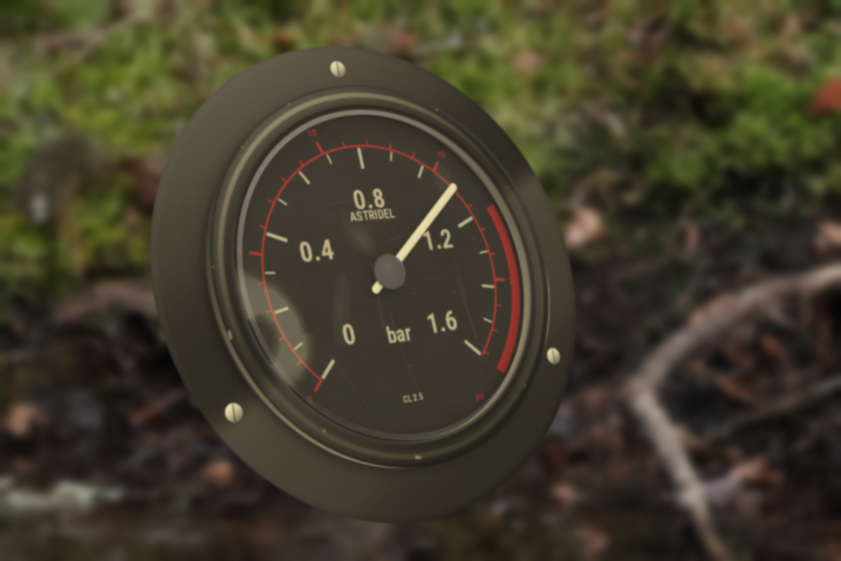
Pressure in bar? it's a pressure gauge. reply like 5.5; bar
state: 1.1; bar
